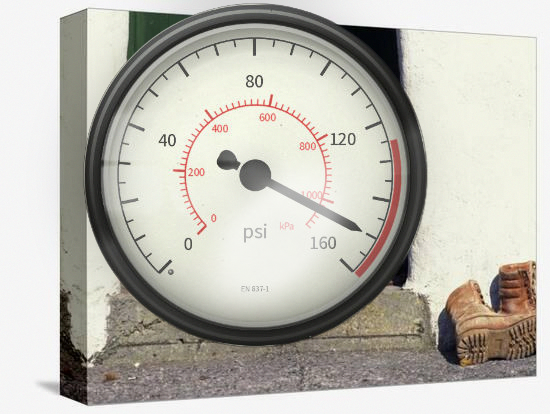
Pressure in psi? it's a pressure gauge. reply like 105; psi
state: 150; psi
